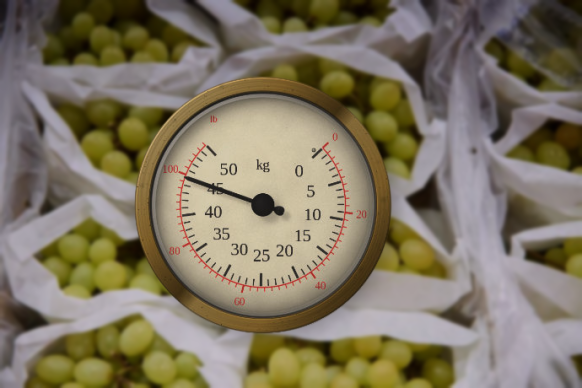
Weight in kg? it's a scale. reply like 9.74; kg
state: 45; kg
